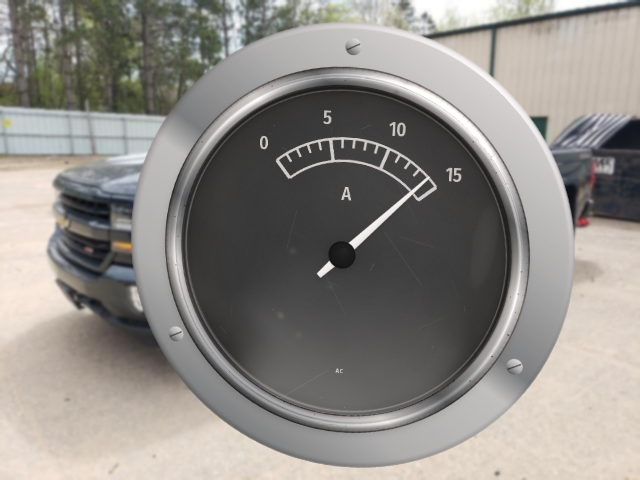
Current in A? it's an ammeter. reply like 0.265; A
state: 14; A
